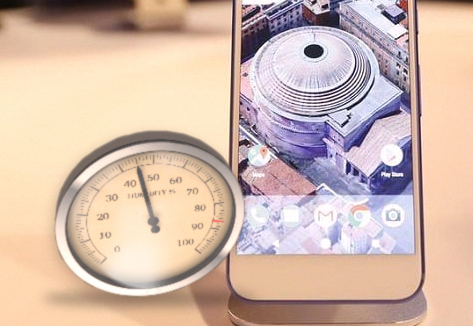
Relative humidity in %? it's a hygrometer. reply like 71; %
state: 45; %
